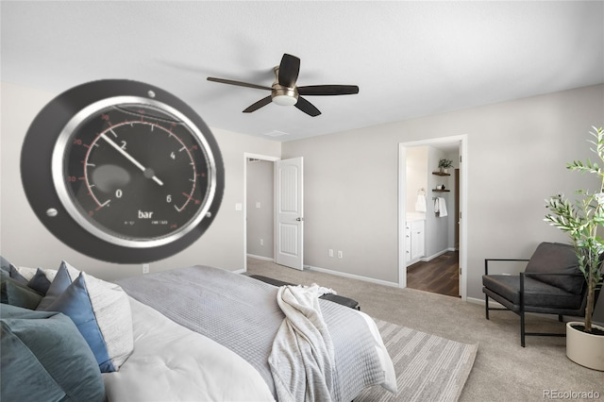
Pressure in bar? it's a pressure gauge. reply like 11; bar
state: 1.75; bar
